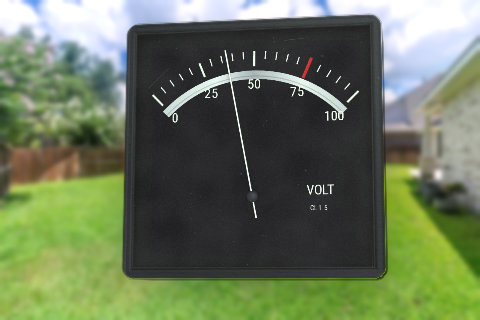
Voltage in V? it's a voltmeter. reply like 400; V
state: 37.5; V
